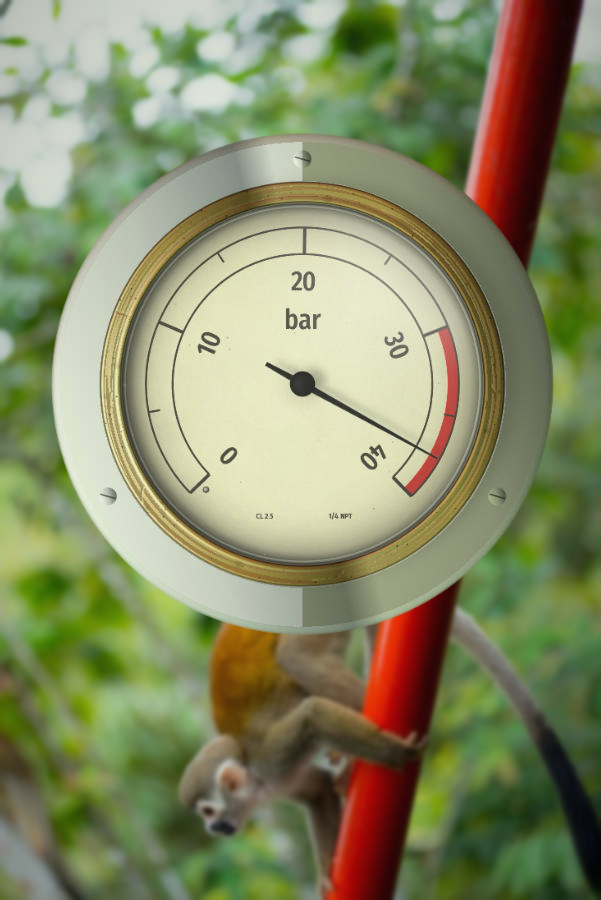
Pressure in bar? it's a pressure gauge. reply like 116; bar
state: 37.5; bar
